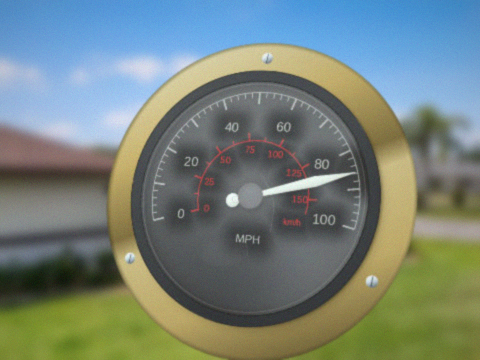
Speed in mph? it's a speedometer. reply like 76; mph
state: 86; mph
